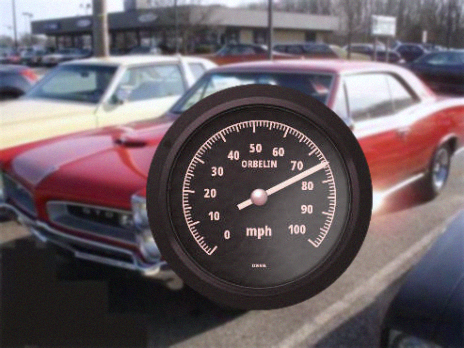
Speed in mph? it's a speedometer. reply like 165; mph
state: 75; mph
